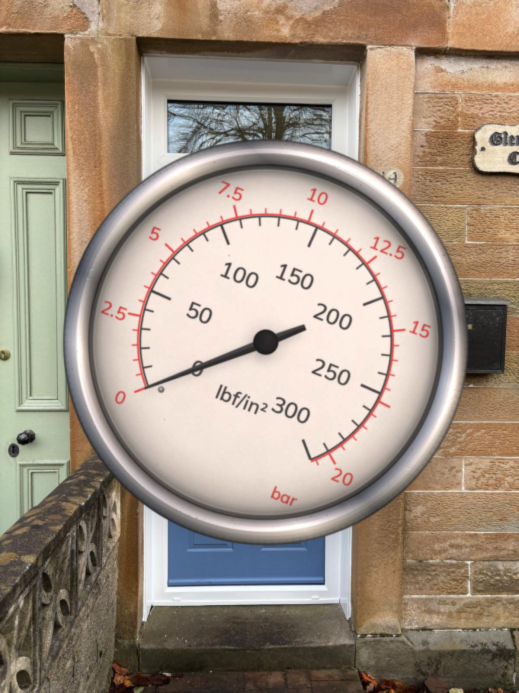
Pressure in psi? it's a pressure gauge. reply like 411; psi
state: 0; psi
